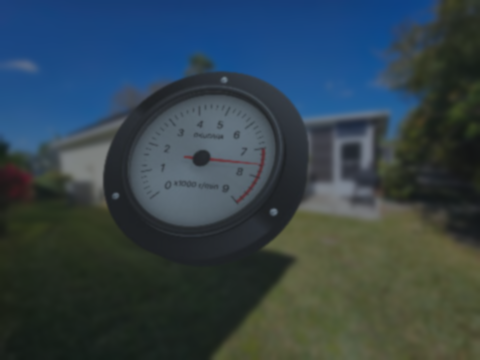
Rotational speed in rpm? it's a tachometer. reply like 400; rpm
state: 7600; rpm
